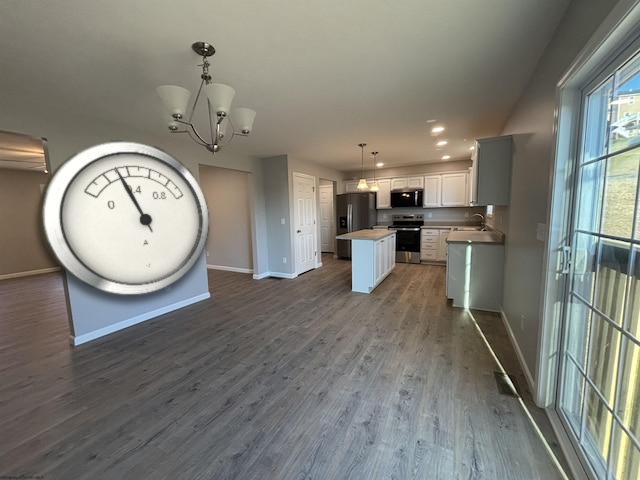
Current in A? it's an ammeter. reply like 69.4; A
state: 0.3; A
